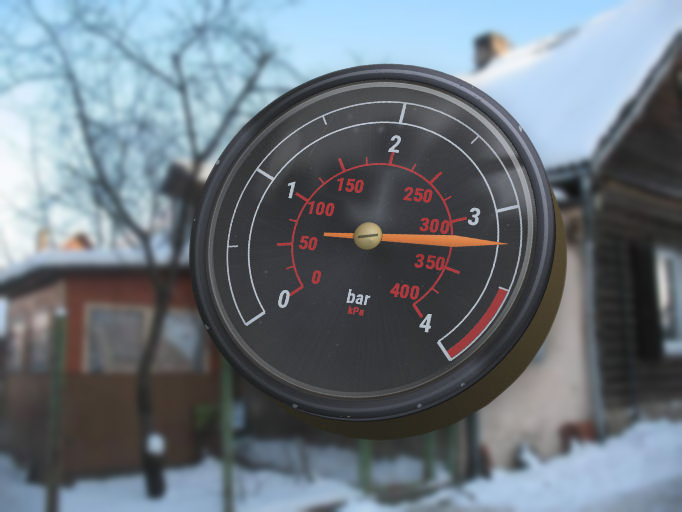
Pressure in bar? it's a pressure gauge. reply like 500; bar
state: 3.25; bar
